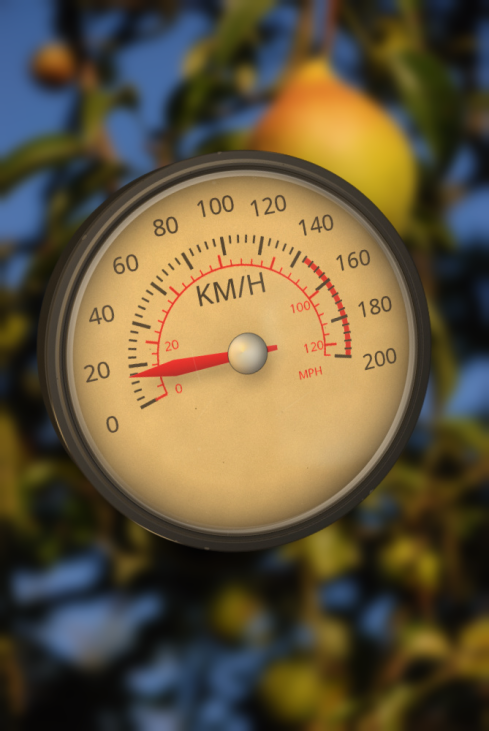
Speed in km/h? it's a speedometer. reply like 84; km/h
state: 16; km/h
